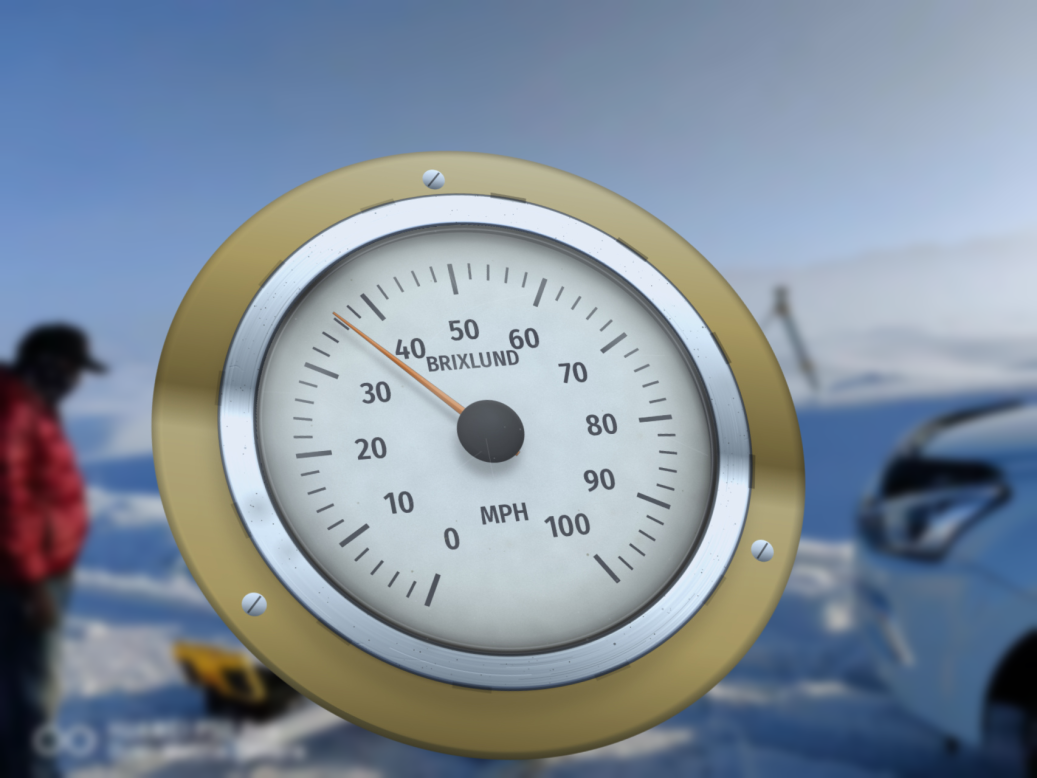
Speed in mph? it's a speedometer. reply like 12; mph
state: 36; mph
